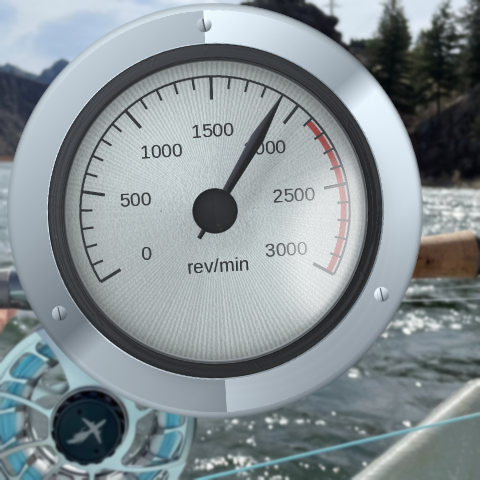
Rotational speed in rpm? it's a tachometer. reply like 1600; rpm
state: 1900; rpm
